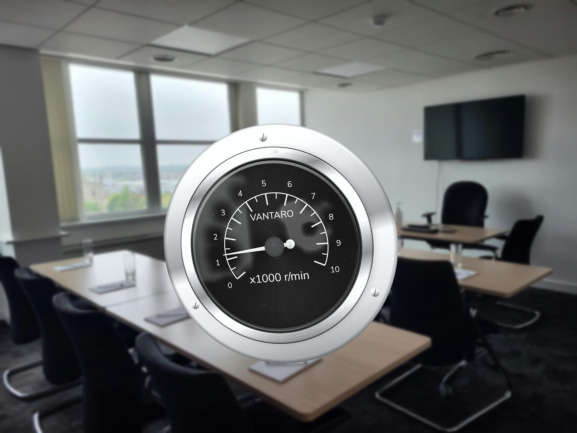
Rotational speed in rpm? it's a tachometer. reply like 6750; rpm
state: 1250; rpm
